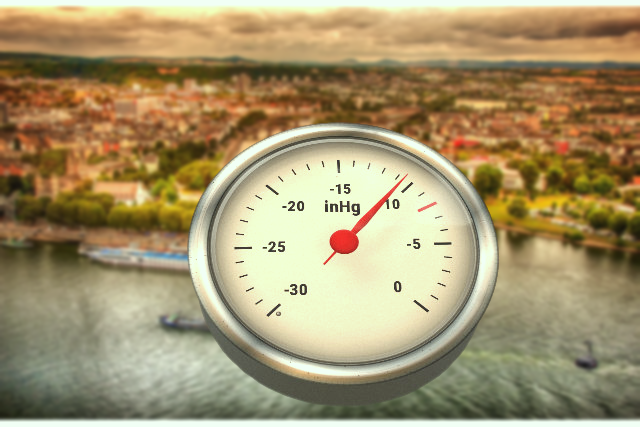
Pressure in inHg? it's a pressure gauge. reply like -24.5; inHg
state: -10.5; inHg
